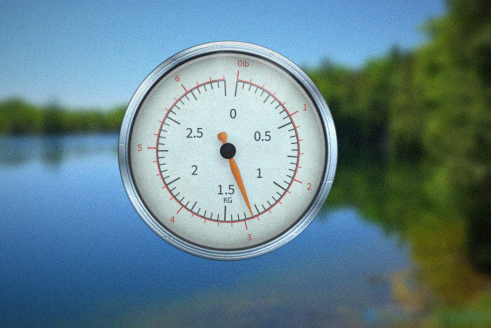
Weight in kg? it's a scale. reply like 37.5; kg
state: 1.3; kg
